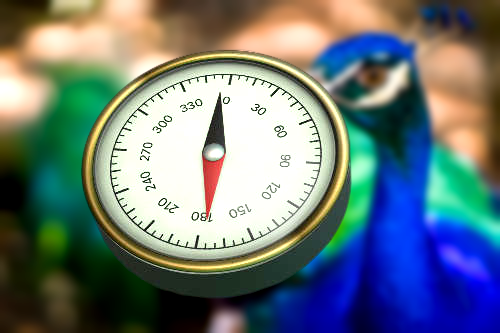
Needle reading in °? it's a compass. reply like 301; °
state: 175; °
